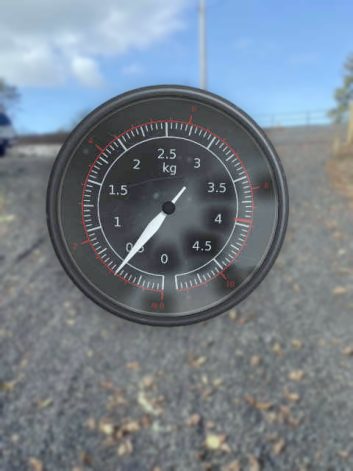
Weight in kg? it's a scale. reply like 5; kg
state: 0.5; kg
